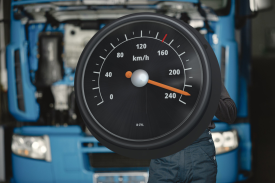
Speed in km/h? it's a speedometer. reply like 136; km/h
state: 230; km/h
